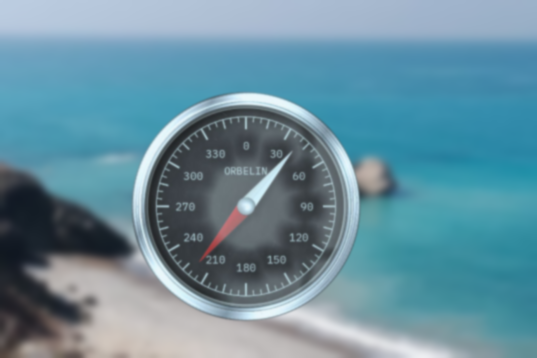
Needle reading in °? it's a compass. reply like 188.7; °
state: 220; °
